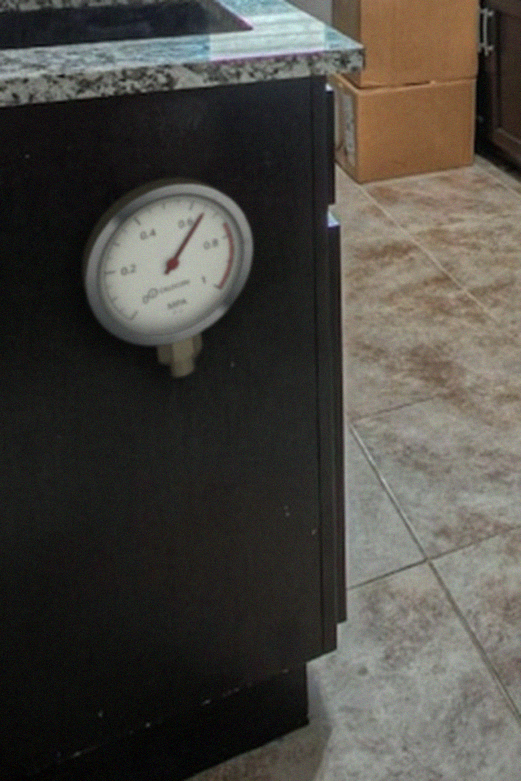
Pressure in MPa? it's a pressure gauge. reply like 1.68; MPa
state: 0.65; MPa
